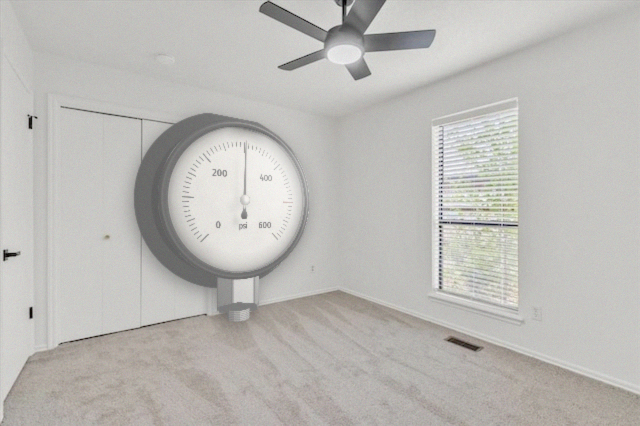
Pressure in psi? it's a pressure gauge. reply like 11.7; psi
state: 300; psi
